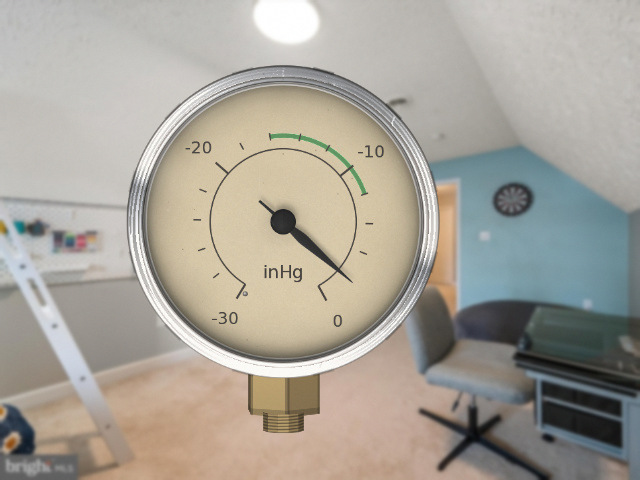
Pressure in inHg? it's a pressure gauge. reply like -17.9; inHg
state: -2; inHg
